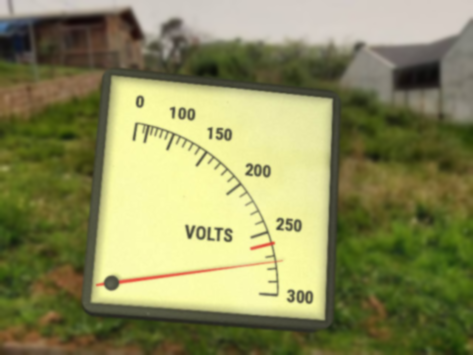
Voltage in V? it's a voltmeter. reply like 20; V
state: 275; V
